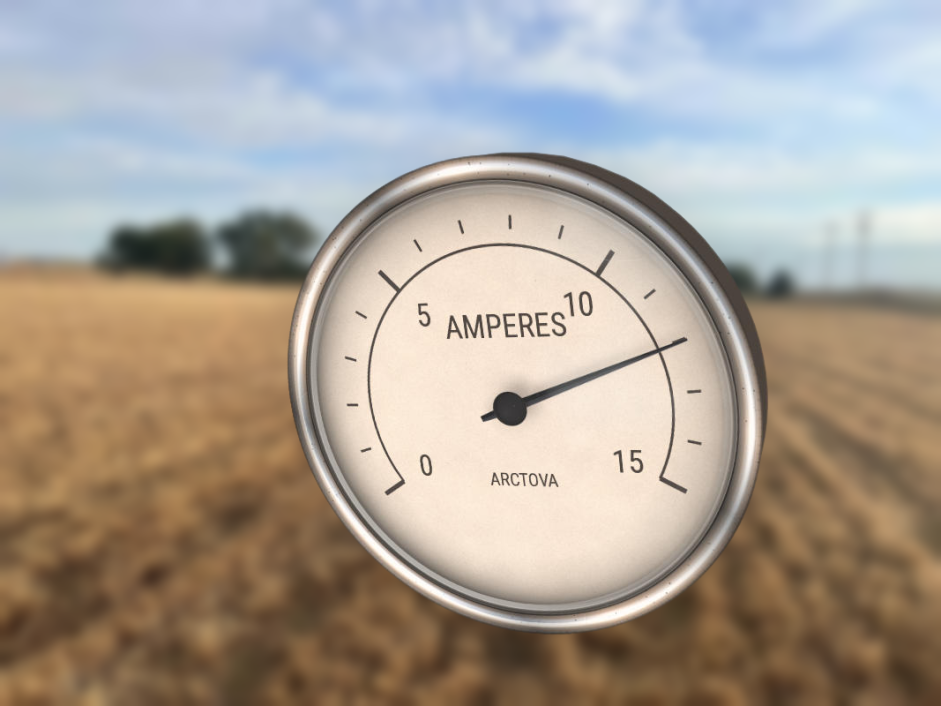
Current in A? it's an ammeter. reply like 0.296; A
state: 12; A
